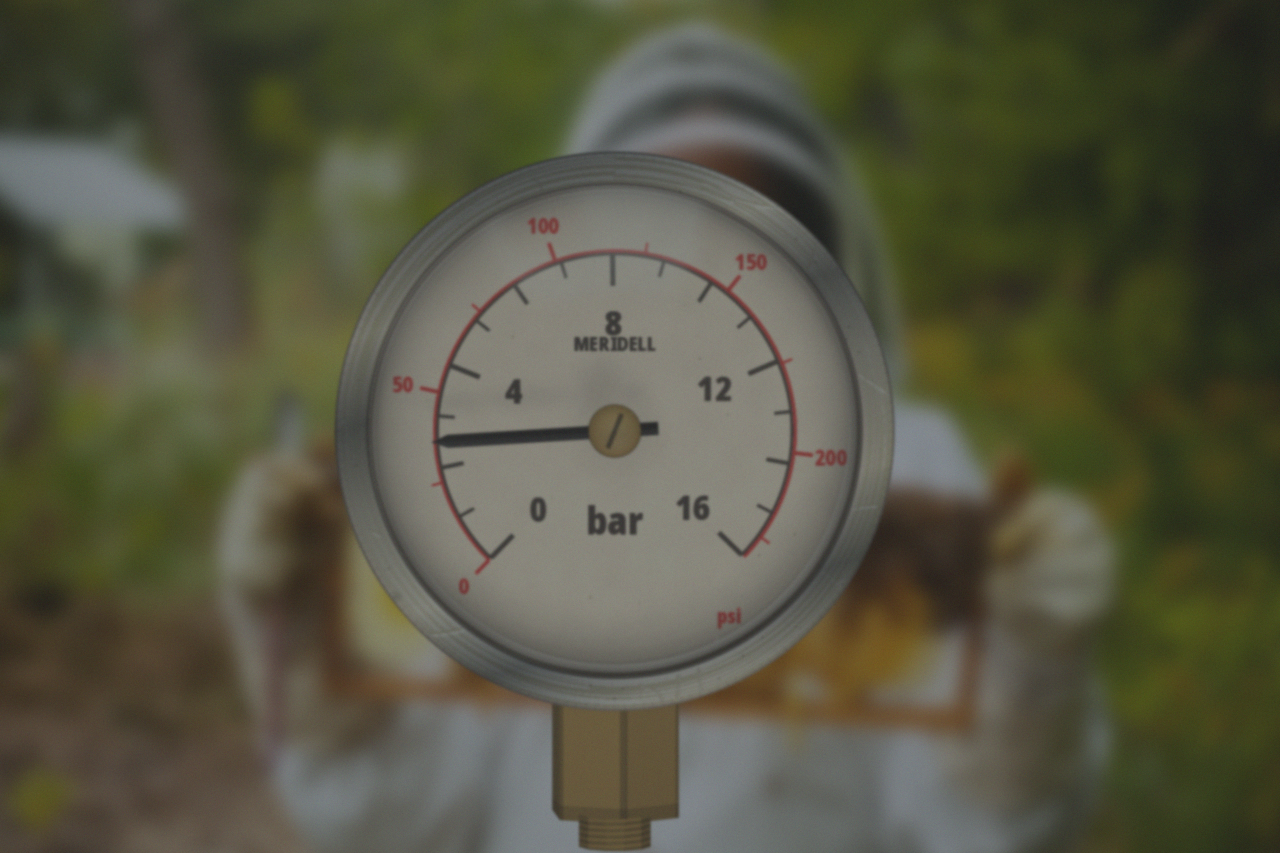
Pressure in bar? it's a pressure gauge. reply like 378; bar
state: 2.5; bar
